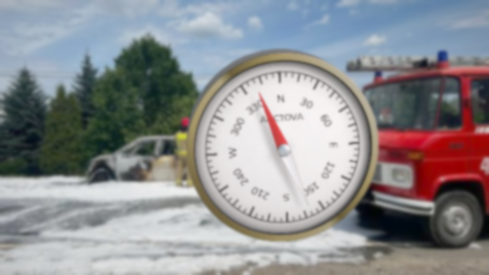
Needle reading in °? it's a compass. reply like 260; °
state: 340; °
